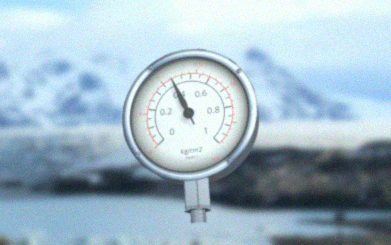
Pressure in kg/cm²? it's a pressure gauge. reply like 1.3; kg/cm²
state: 0.4; kg/cm²
